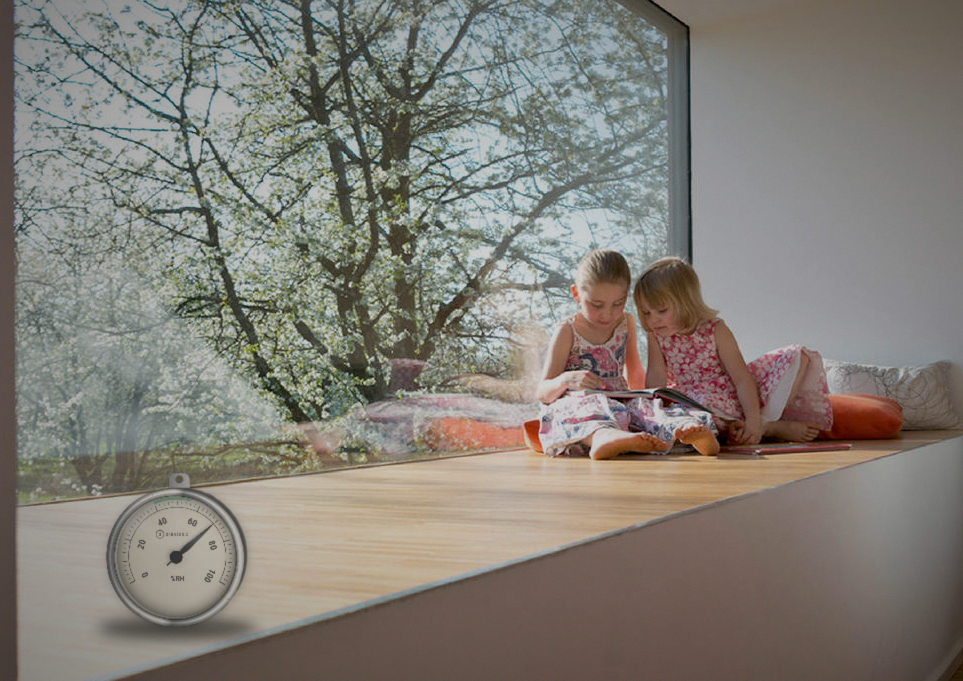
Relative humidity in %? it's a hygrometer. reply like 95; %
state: 70; %
